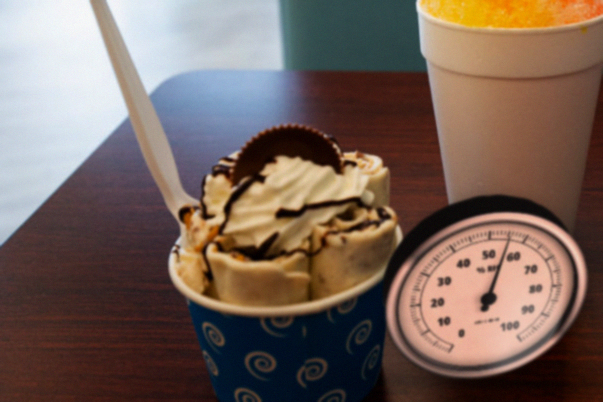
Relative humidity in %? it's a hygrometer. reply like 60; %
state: 55; %
